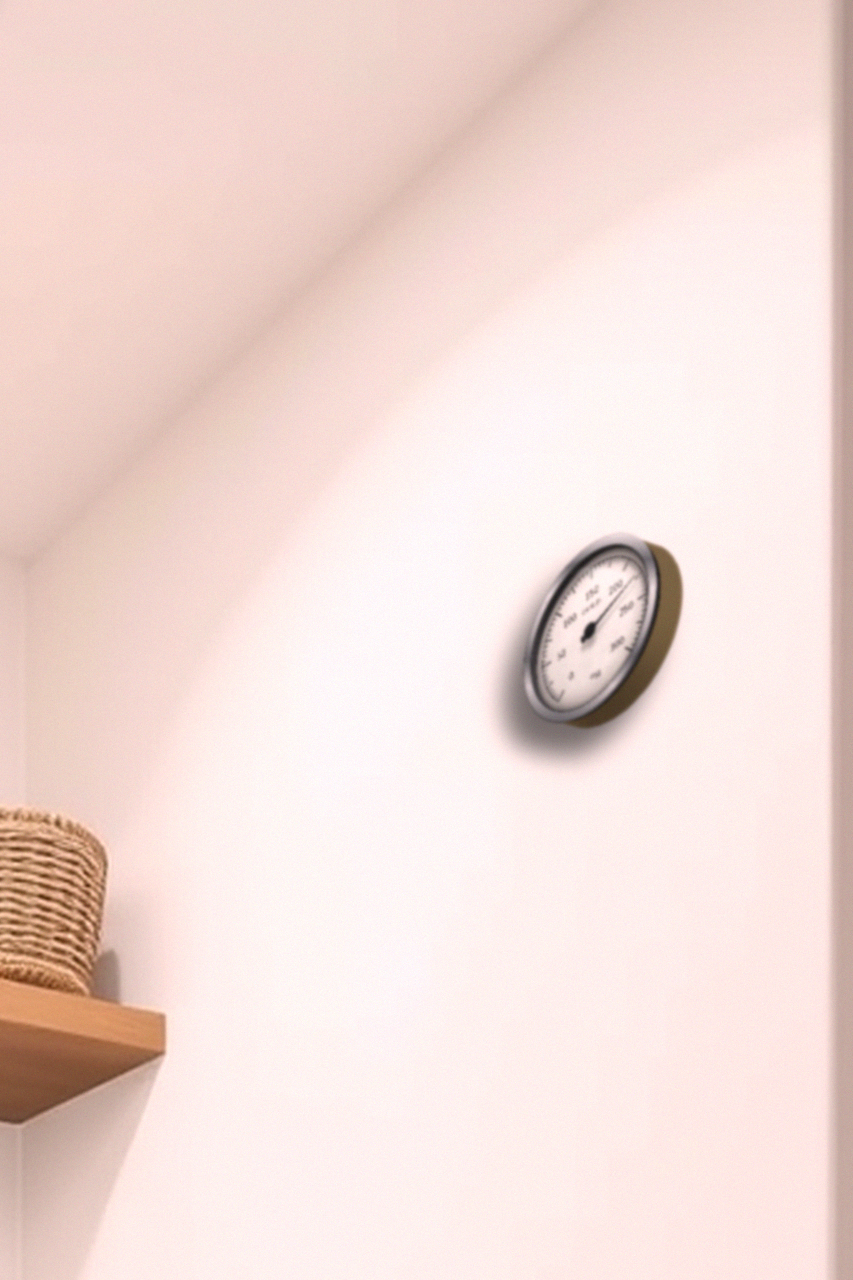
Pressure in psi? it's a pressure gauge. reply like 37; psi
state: 225; psi
